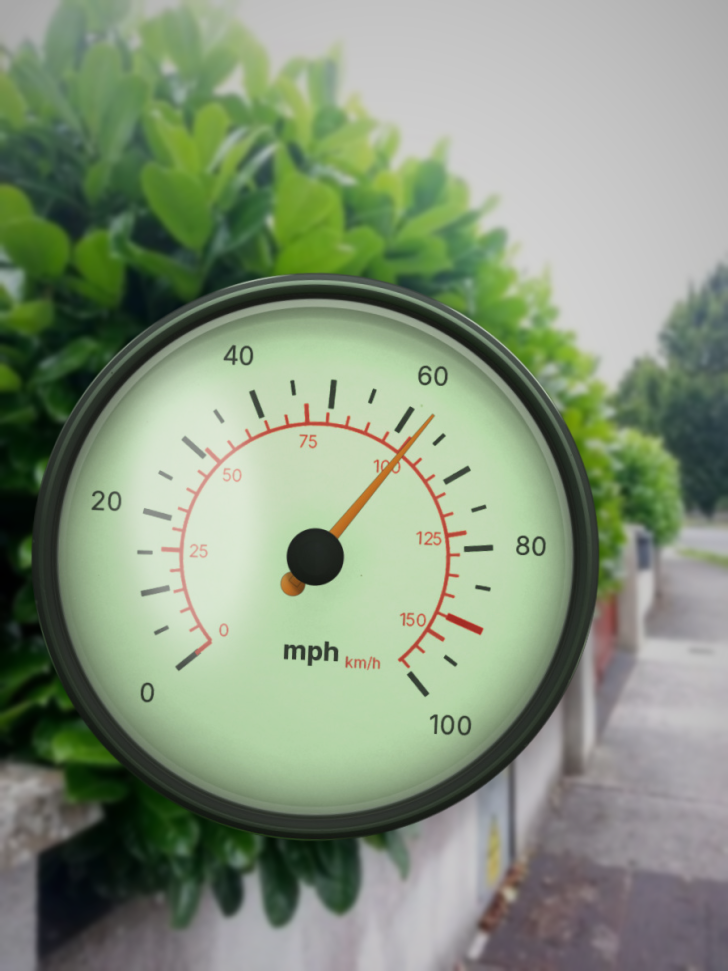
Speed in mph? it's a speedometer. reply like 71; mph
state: 62.5; mph
